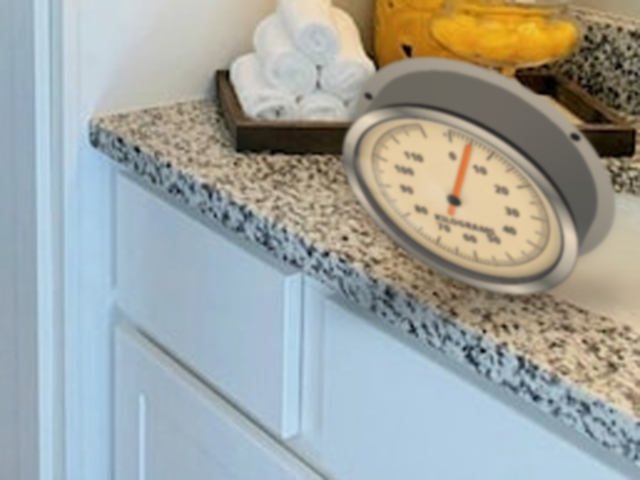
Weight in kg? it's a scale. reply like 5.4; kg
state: 5; kg
